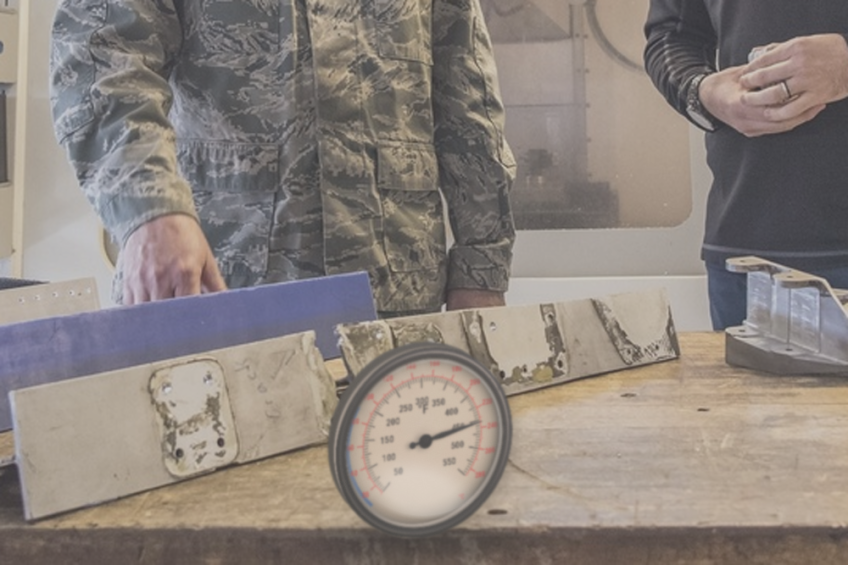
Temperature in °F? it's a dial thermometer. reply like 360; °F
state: 450; °F
